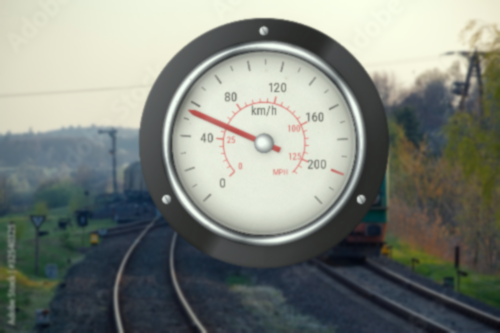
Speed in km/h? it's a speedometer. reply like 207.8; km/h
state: 55; km/h
